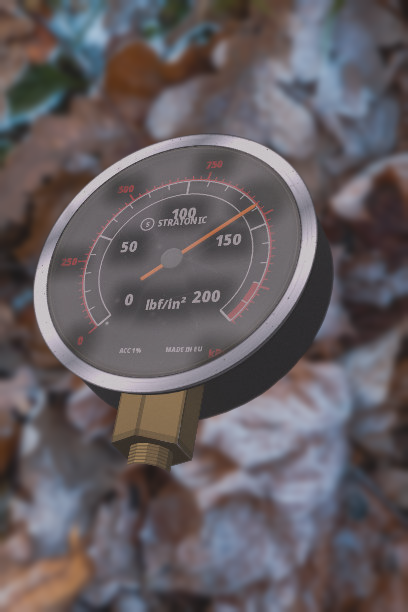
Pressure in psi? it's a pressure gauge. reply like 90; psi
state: 140; psi
